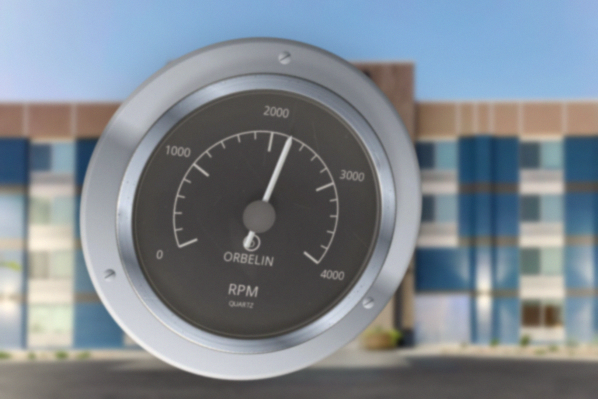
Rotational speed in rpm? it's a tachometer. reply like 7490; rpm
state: 2200; rpm
